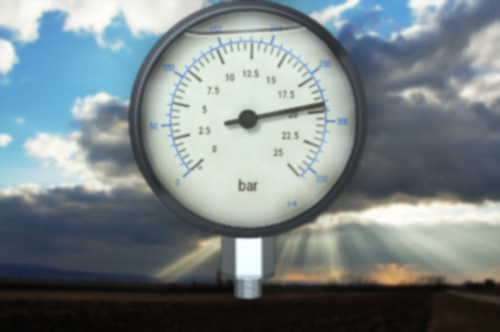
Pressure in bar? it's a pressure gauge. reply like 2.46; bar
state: 19.5; bar
